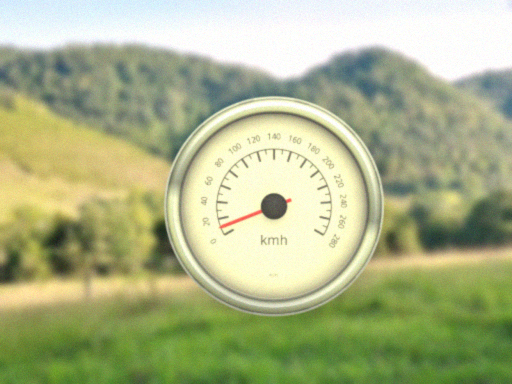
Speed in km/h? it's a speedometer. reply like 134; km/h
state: 10; km/h
